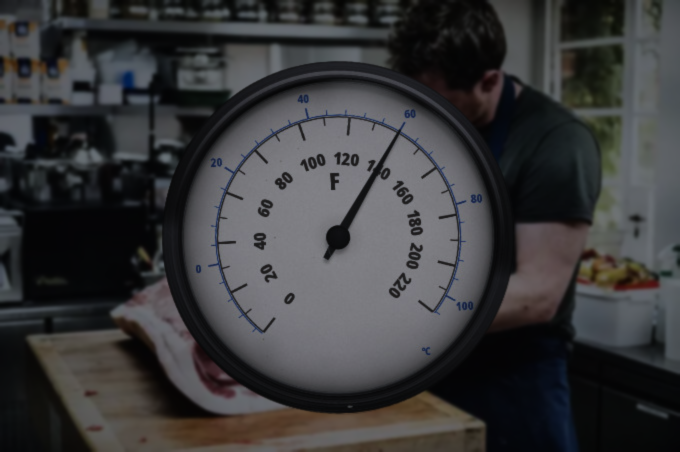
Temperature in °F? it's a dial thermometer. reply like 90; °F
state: 140; °F
